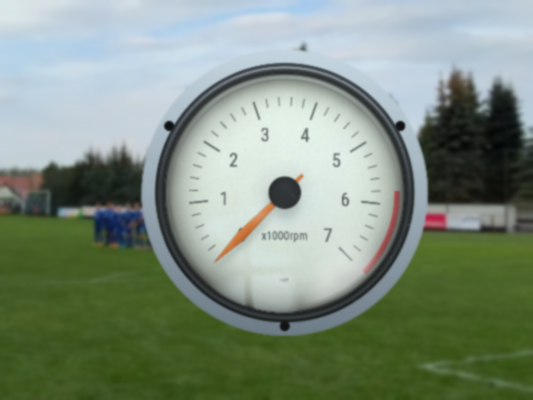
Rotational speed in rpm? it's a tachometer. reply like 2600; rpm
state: 0; rpm
